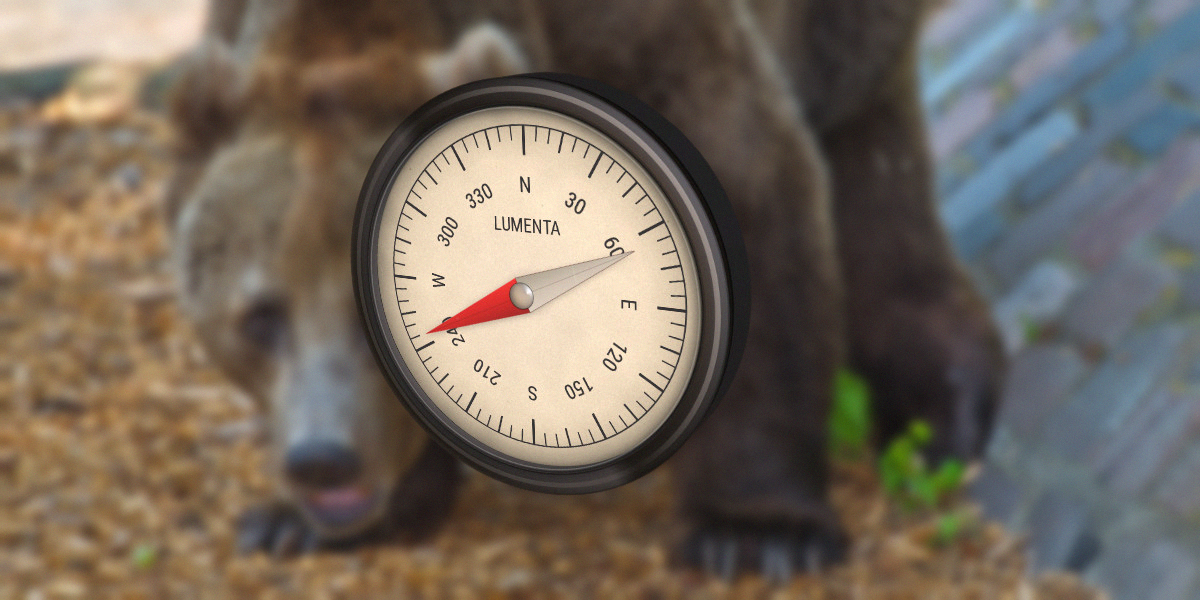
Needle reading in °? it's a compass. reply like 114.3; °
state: 245; °
